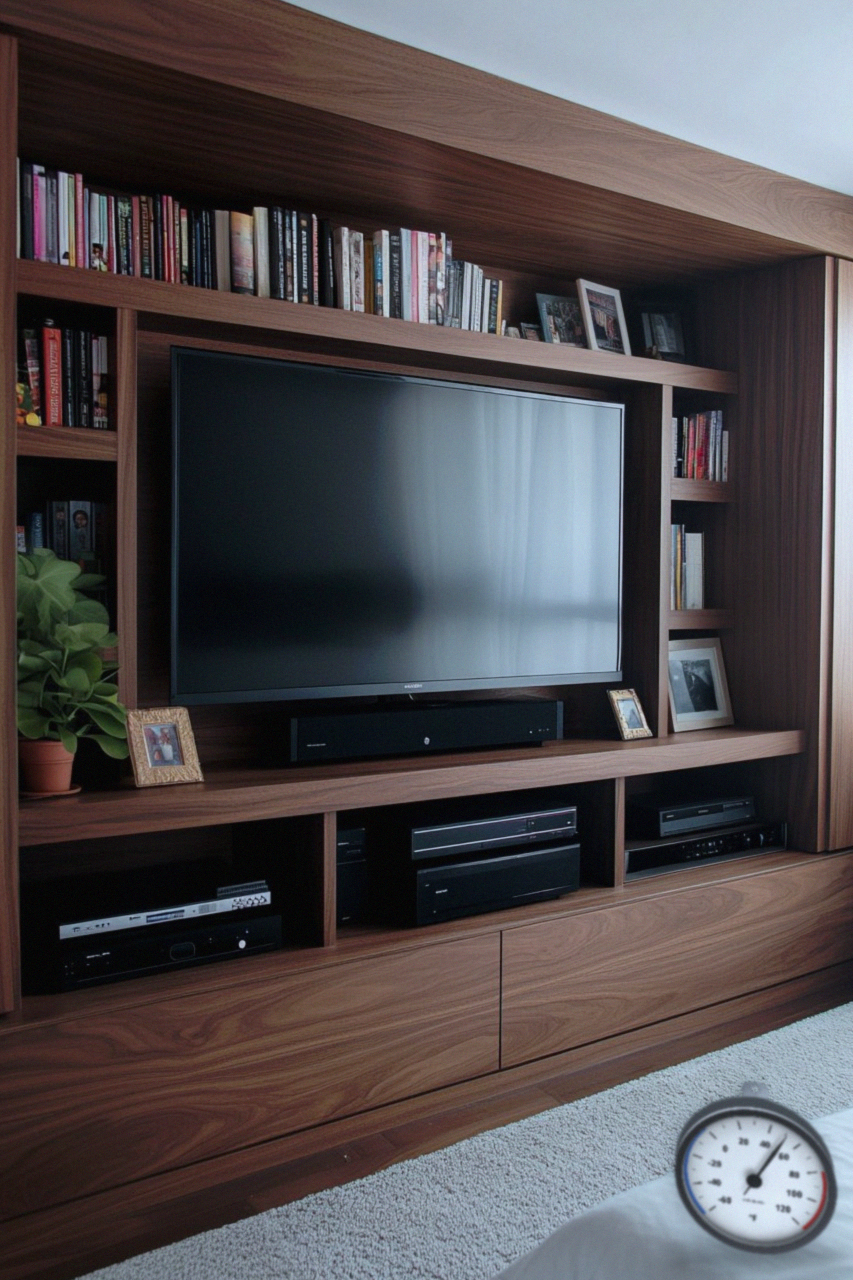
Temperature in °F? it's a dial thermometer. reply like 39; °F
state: 50; °F
